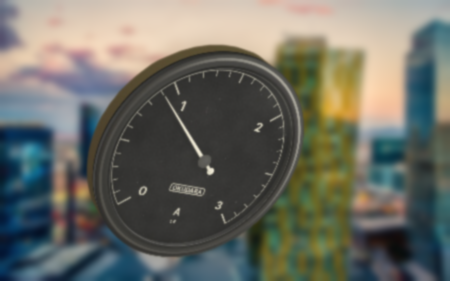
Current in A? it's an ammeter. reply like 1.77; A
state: 0.9; A
